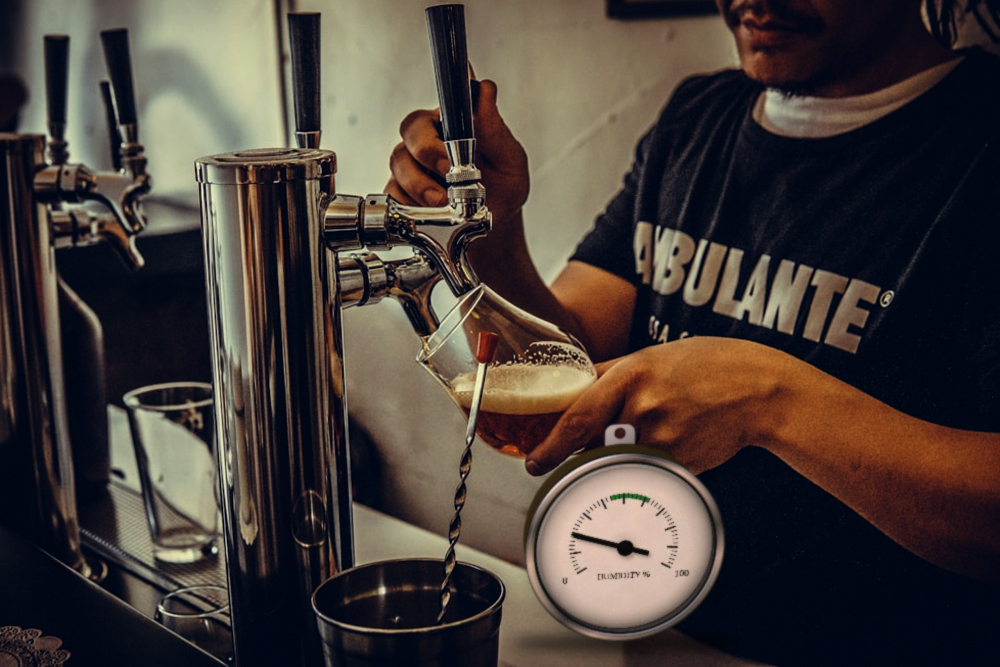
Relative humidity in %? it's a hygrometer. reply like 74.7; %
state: 20; %
